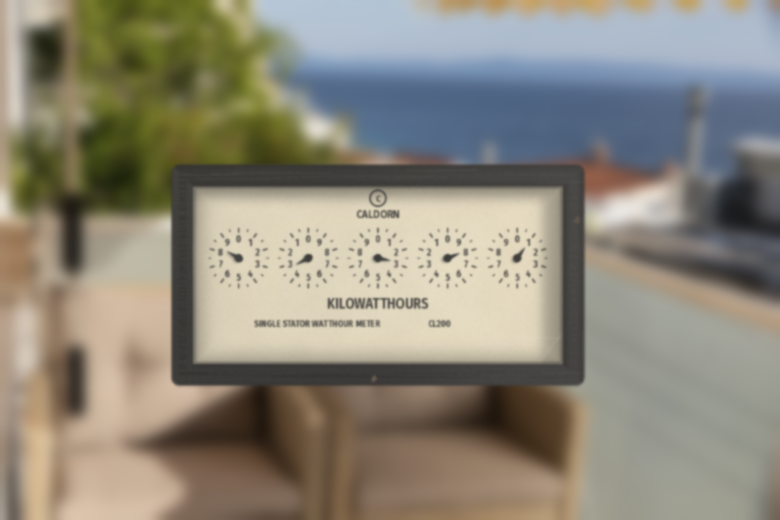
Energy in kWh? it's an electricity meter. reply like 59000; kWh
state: 83281; kWh
